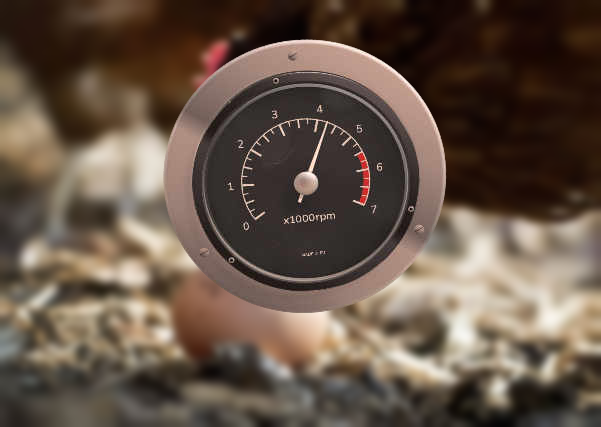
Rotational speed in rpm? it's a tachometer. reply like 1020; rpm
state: 4250; rpm
